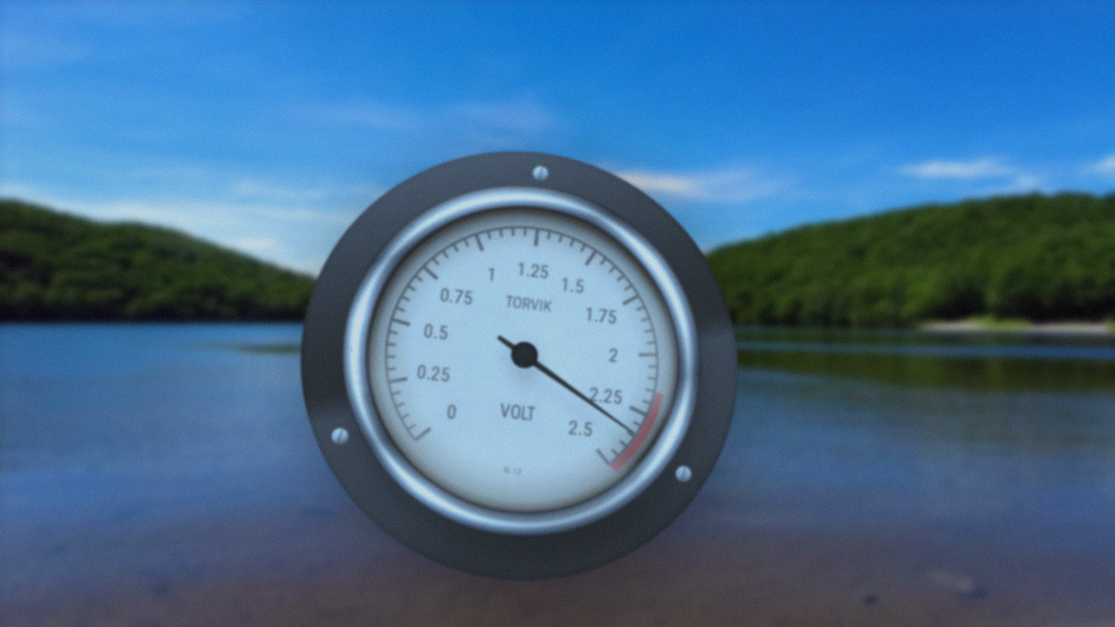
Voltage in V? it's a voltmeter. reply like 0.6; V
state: 2.35; V
